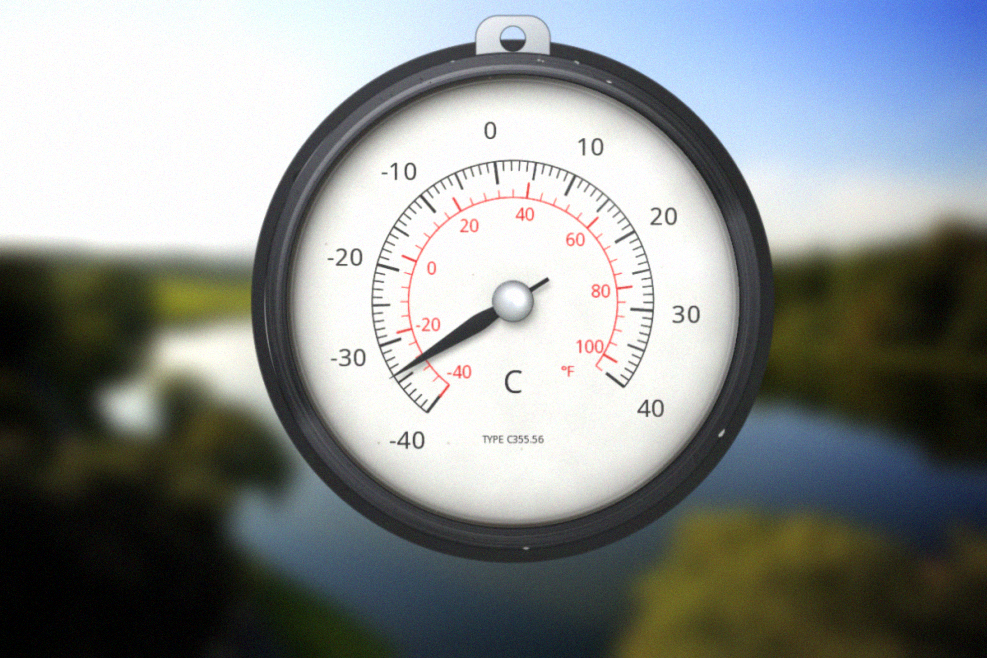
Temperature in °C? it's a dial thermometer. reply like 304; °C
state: -34; °C
